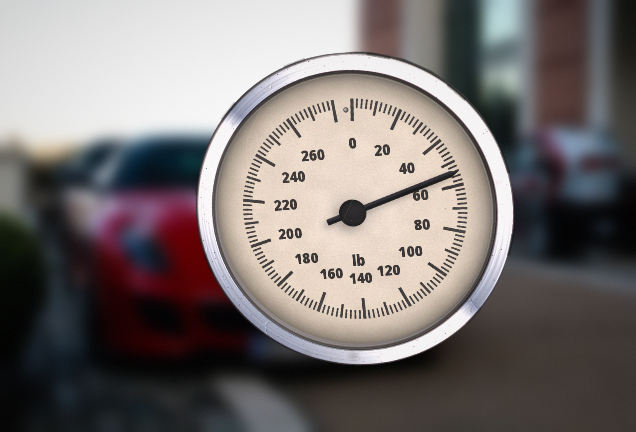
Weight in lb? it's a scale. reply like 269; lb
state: 54; lb
